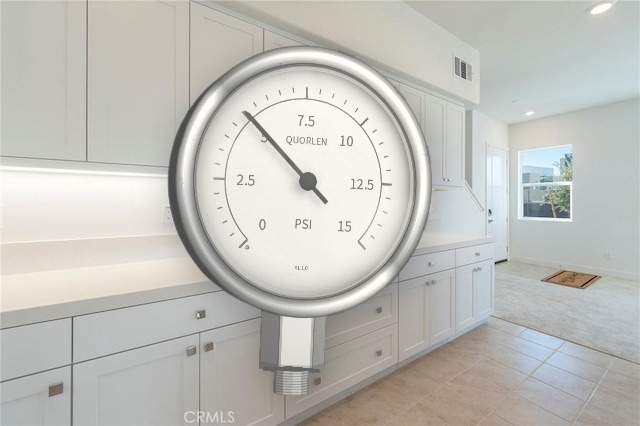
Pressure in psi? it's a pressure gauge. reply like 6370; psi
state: 5; psi
